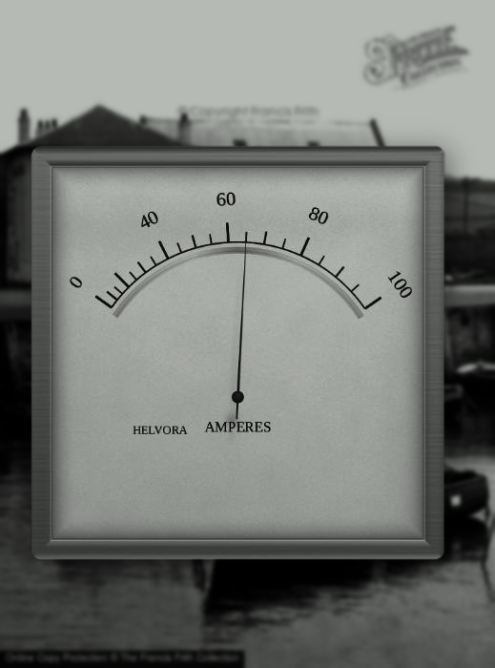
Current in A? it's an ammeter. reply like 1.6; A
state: 65; A
